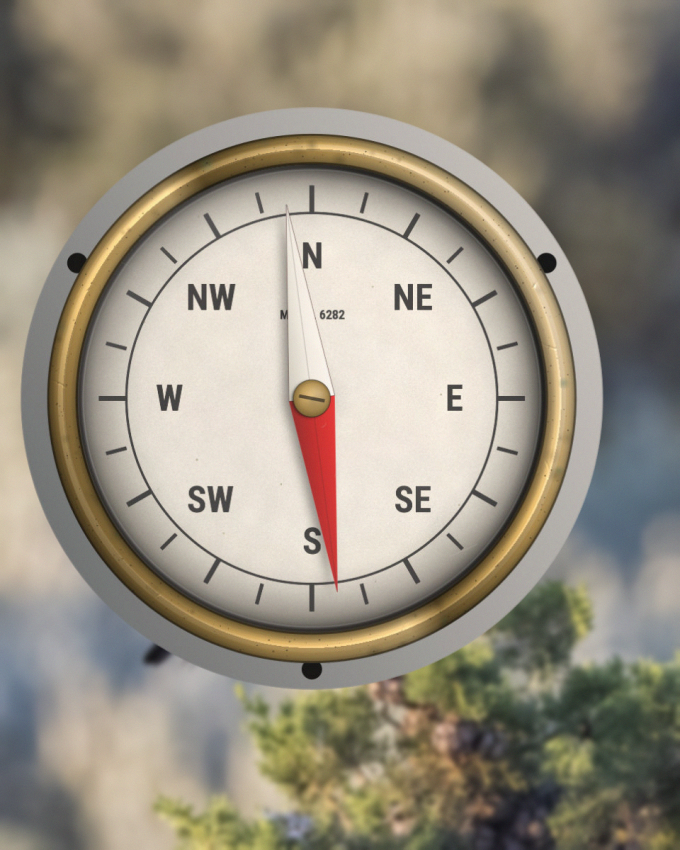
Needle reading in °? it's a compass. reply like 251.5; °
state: 172.5; °
